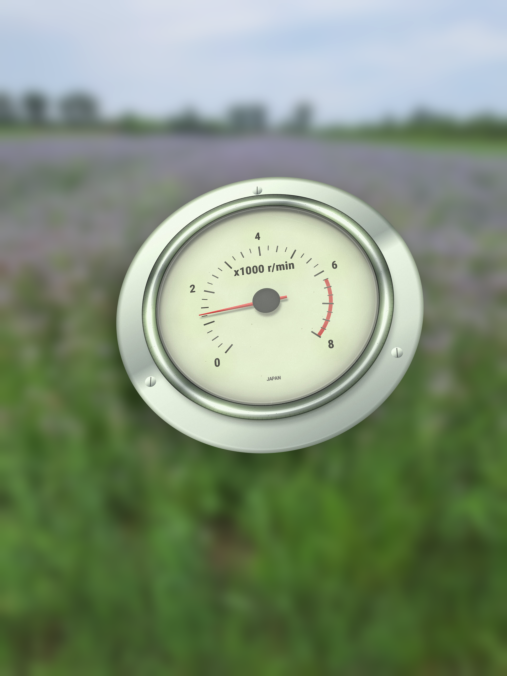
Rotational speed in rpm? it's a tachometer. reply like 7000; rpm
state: 1250; rpm
